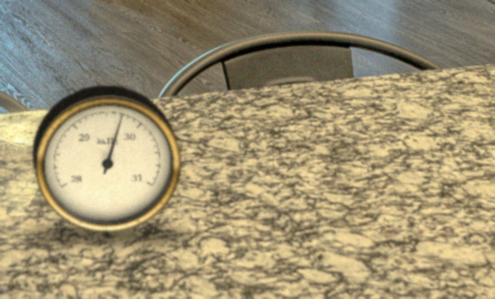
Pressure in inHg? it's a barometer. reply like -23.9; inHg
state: 29.7; inHg
